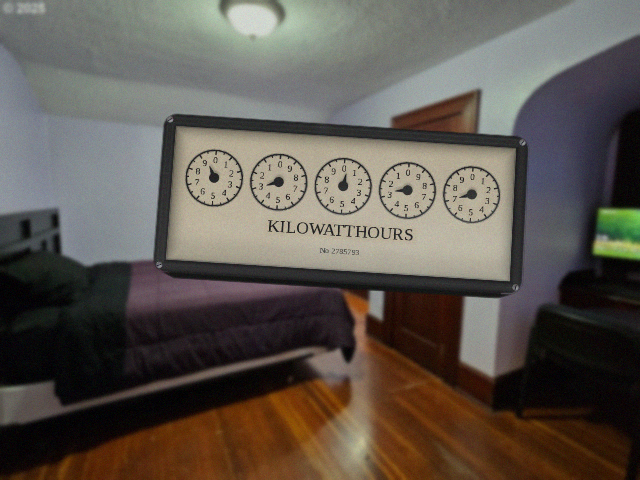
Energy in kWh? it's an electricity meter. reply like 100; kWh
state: 93027; kWh
